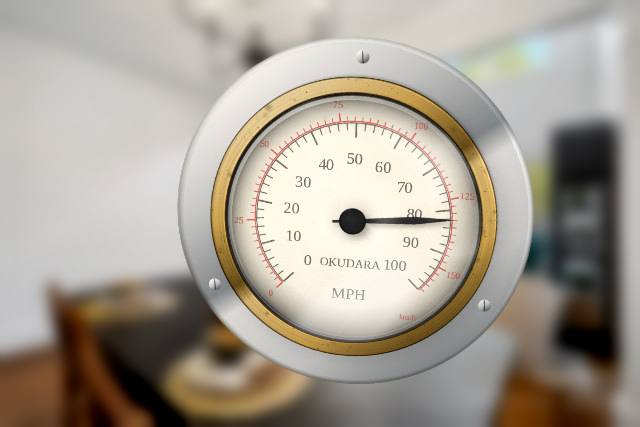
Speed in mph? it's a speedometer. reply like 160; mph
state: 82; mph
